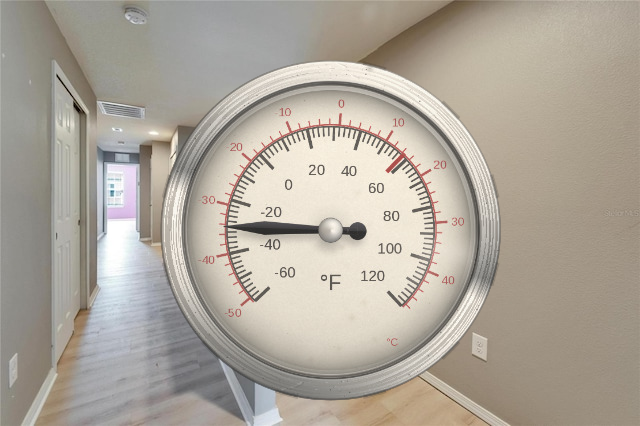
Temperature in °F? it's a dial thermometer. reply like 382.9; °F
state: -30; °F
